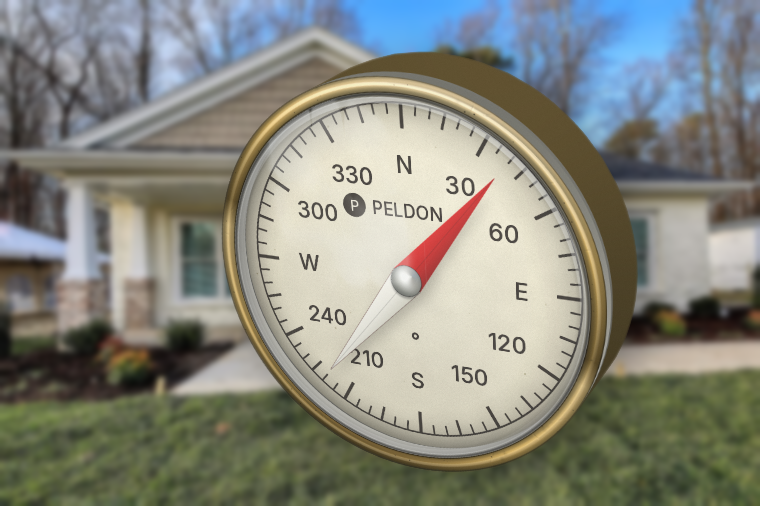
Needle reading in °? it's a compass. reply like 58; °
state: 40; °
